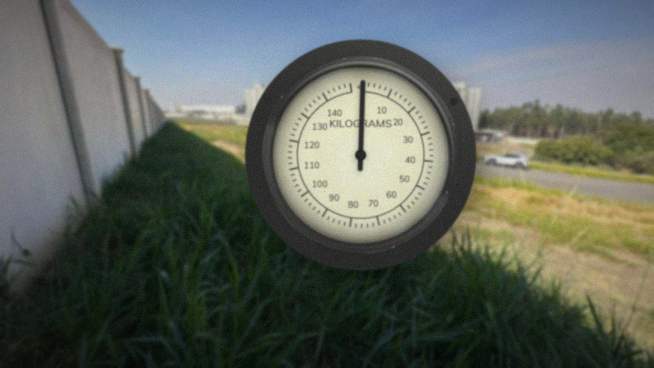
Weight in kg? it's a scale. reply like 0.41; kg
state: 0; kg
